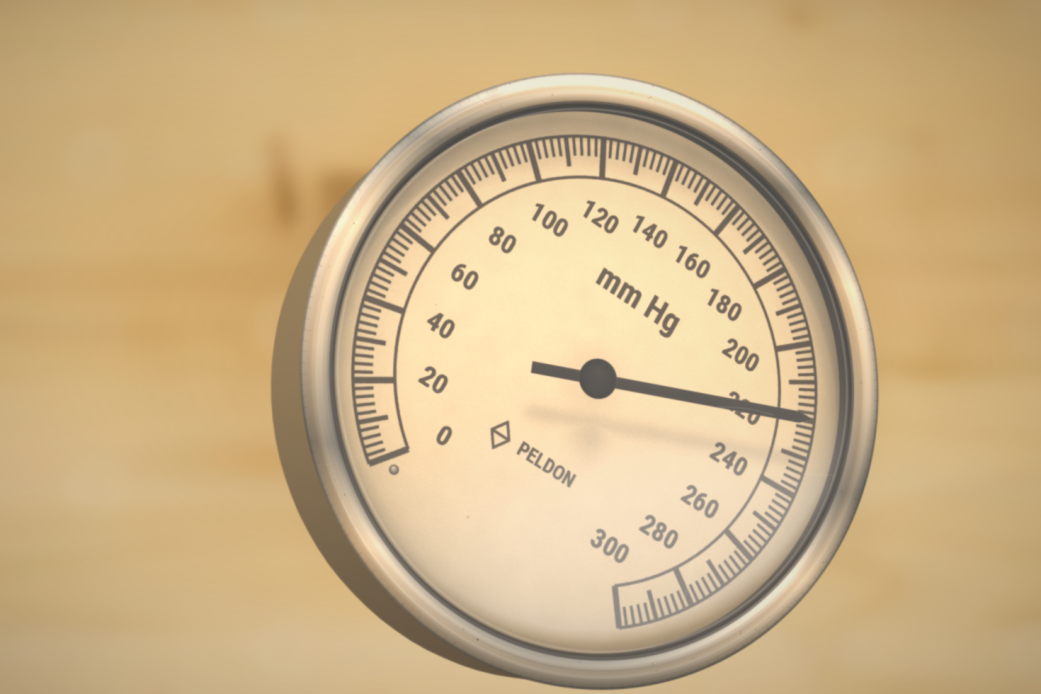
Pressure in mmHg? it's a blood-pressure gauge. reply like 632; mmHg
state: 220; mmHg
